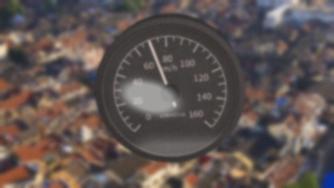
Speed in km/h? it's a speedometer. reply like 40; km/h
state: 70; km/h
